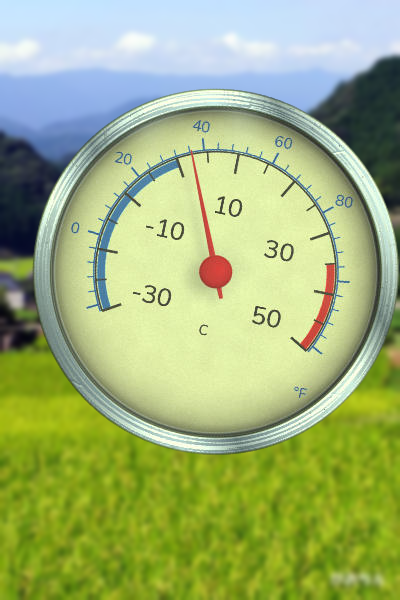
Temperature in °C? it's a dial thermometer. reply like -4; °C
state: 2.5; °C
